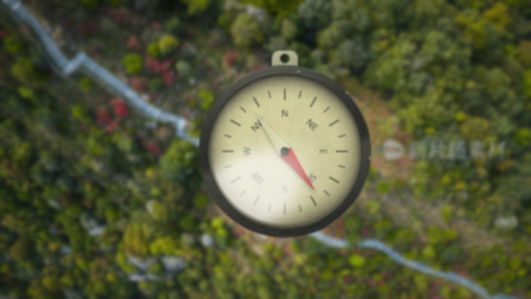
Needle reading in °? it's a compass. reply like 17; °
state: 142.5; °
